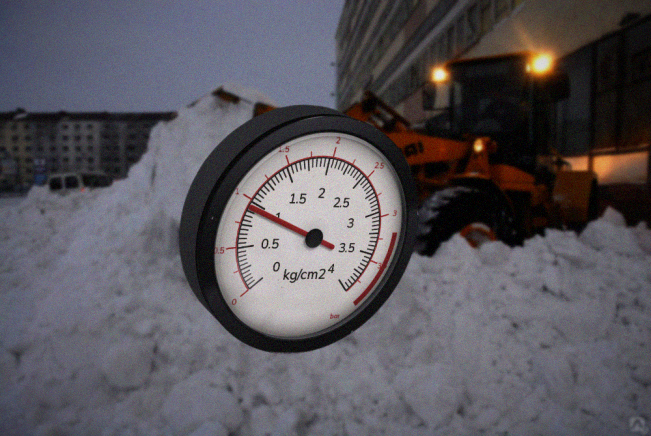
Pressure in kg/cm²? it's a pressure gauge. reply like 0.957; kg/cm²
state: 0.95; kg/cm²
